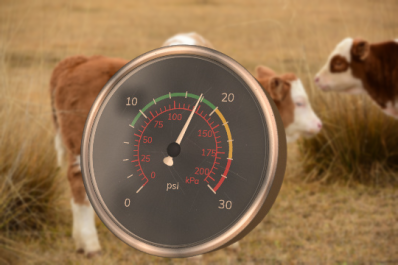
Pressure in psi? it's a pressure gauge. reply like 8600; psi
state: 18; psi
